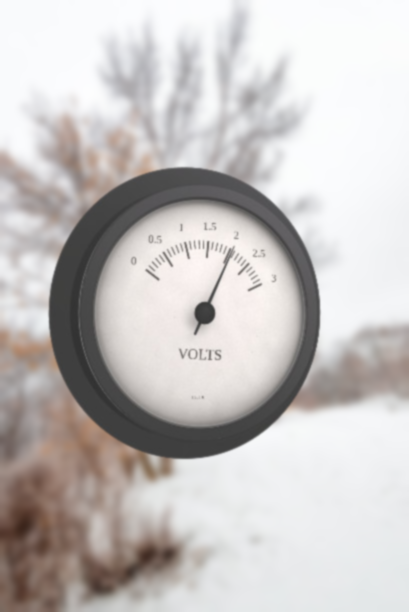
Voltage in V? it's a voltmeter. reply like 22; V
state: 2; V
